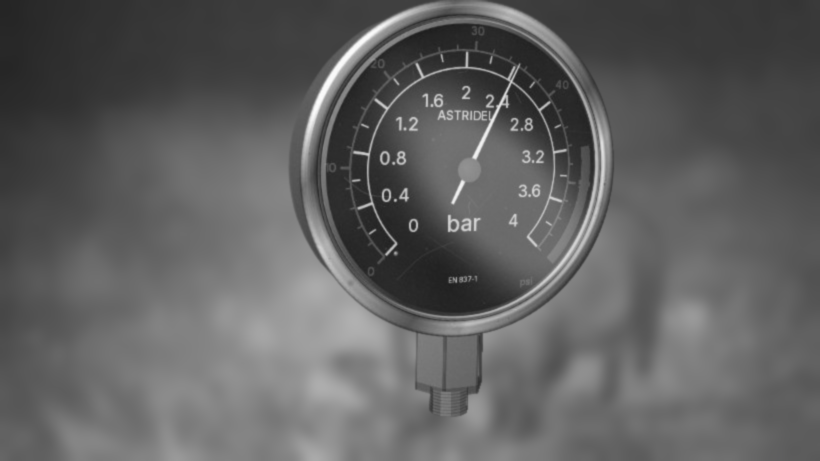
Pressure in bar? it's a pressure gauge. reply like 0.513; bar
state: 2.4; bar
